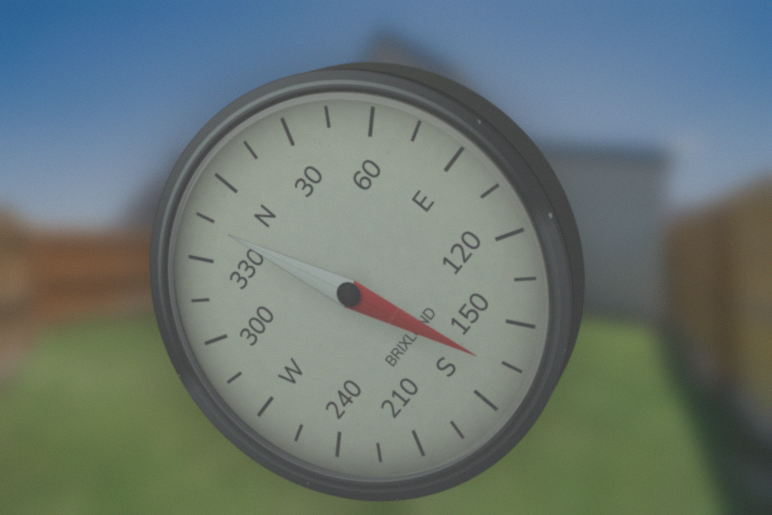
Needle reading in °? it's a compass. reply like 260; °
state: 165; °
